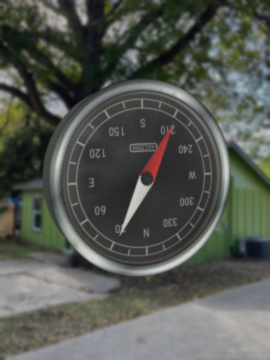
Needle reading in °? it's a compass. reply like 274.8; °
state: 210; °
